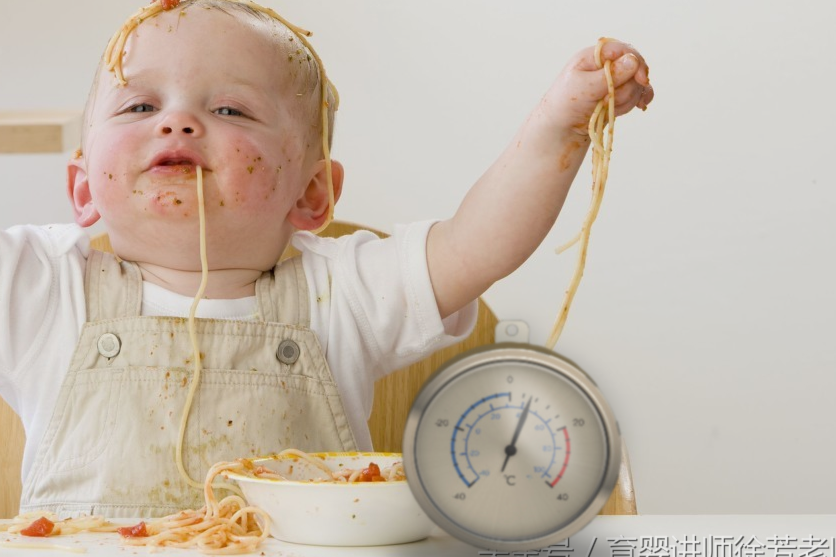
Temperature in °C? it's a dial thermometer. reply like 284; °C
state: 6; °C
